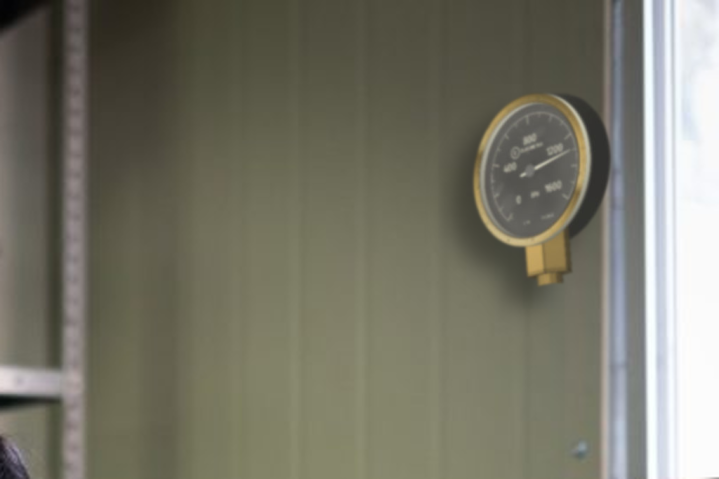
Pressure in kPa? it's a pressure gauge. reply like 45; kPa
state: 1300; kPa
